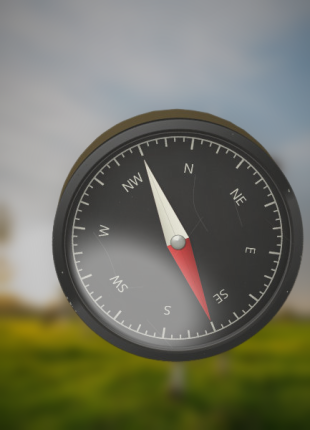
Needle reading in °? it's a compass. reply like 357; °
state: 150; °
